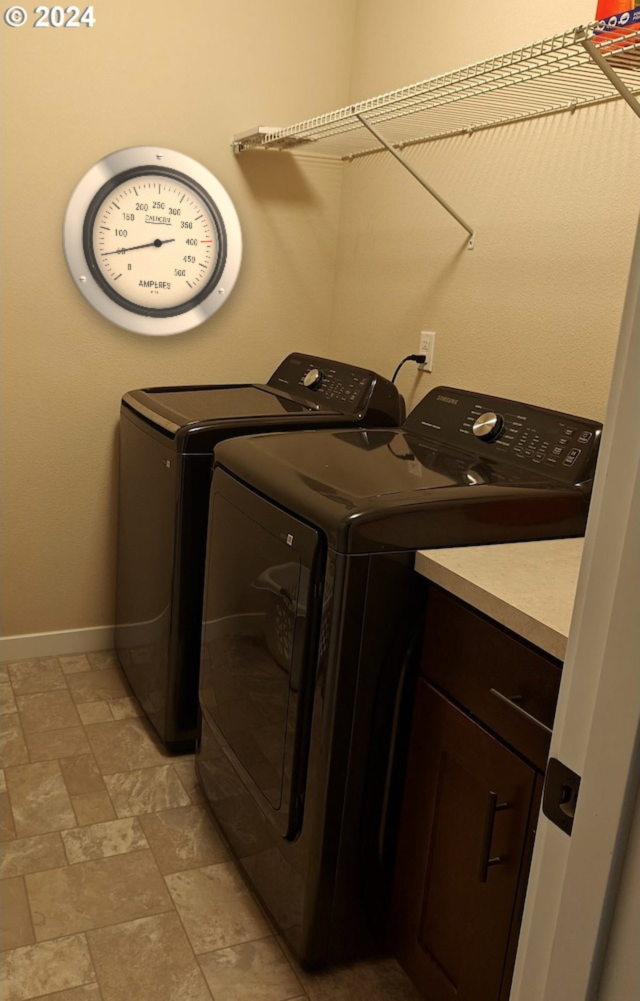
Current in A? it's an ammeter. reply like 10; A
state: 50; A
